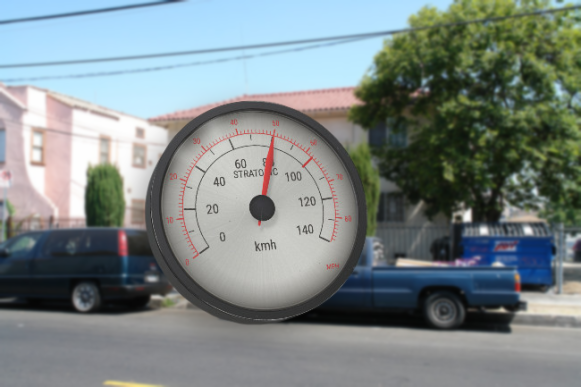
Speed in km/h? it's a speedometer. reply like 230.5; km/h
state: 80; km/h
